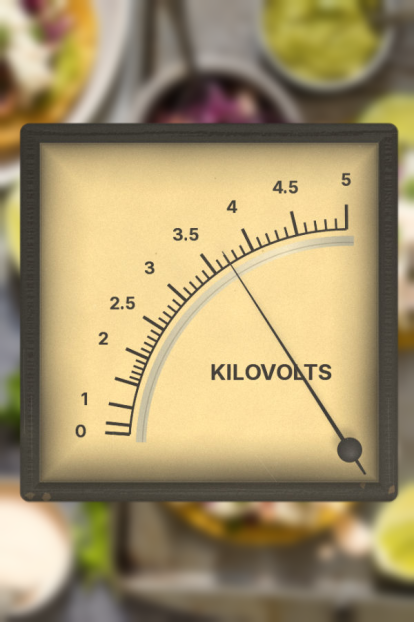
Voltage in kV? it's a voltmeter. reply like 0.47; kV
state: 3.7; kV
